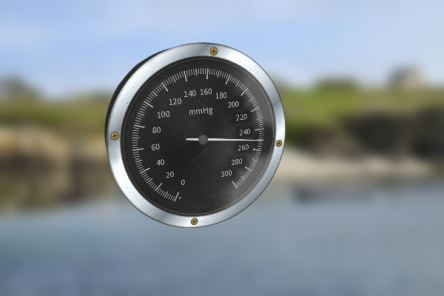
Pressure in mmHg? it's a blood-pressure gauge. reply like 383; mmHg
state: 250; mmHg
